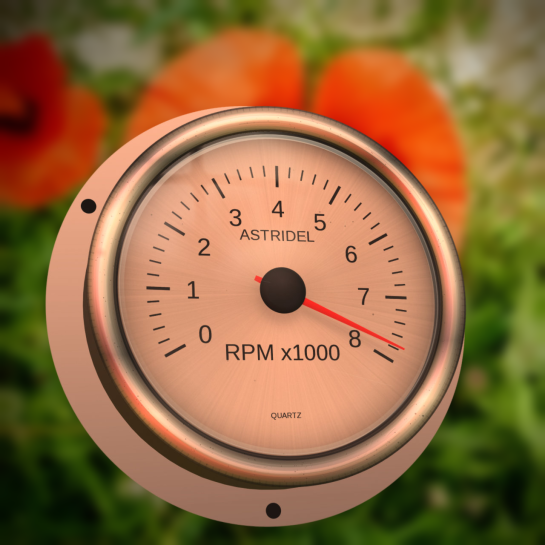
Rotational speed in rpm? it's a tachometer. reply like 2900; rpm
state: 7800; rpm
